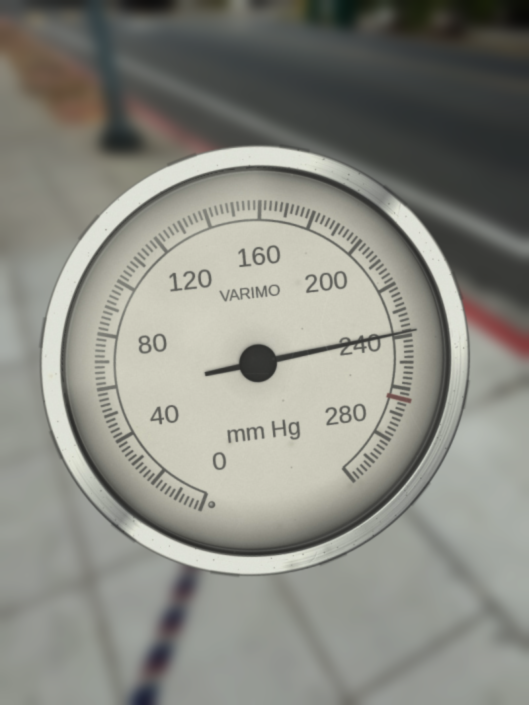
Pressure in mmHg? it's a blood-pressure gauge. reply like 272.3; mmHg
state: 238; mmHg
